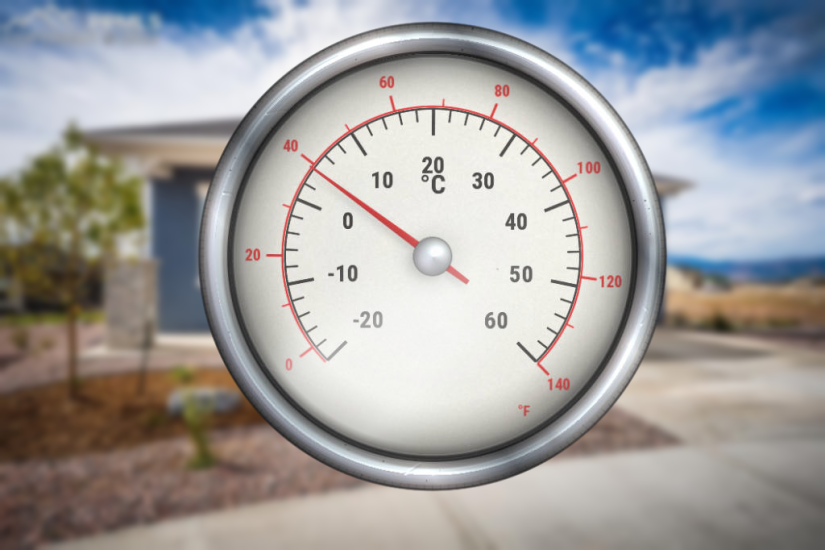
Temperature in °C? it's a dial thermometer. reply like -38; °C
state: 4; °C
